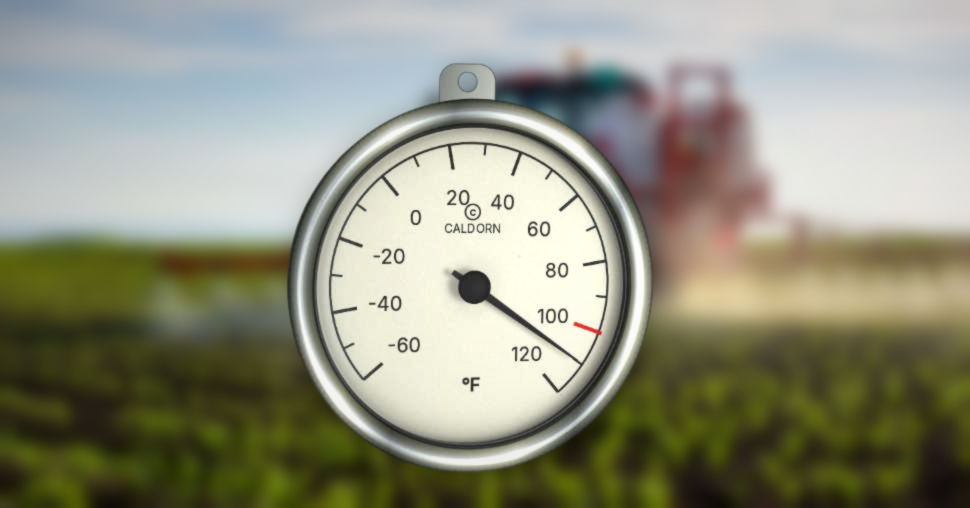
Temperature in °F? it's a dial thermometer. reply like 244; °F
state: 110; °F
